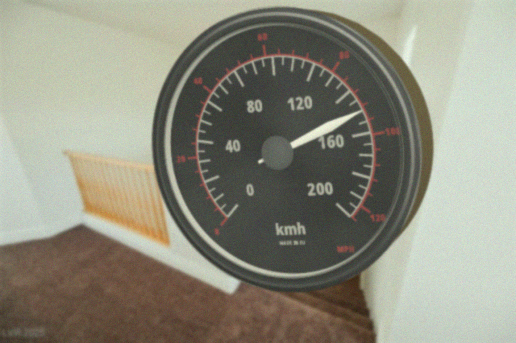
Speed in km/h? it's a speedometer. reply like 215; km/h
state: 150; km/h
